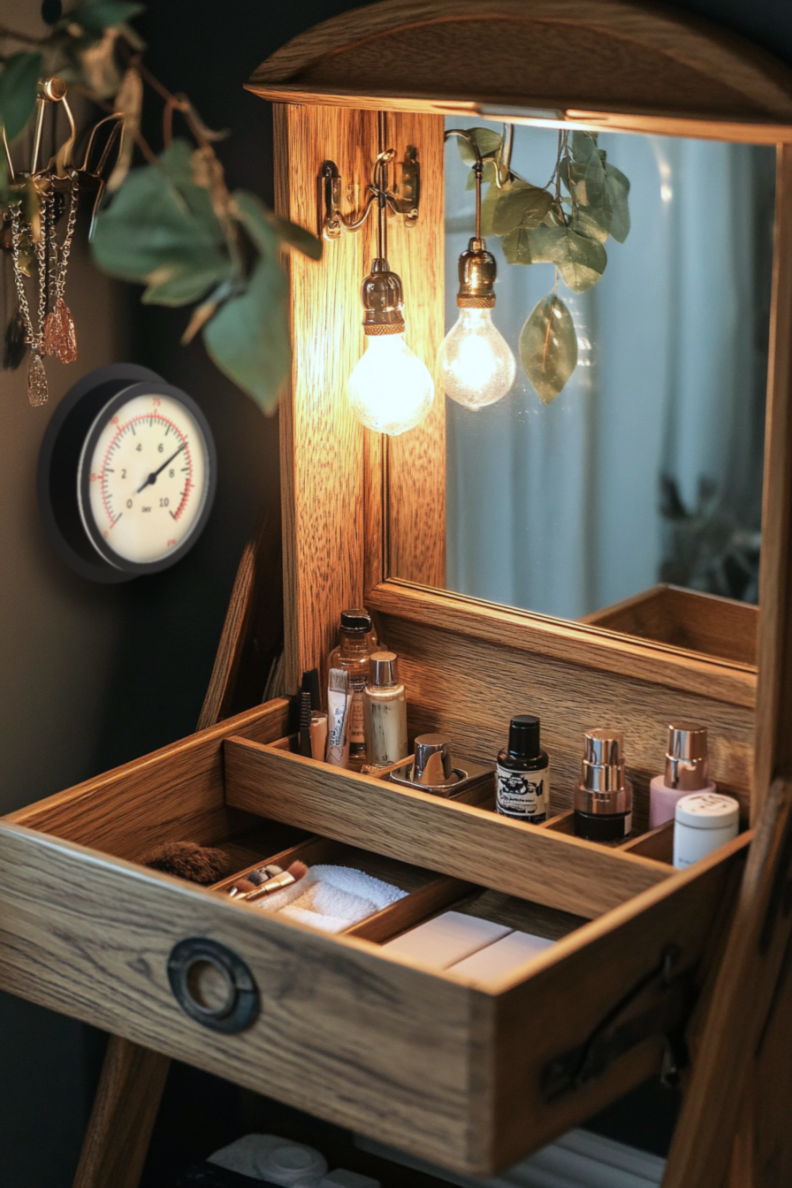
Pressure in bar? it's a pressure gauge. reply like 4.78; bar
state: 7; bar
